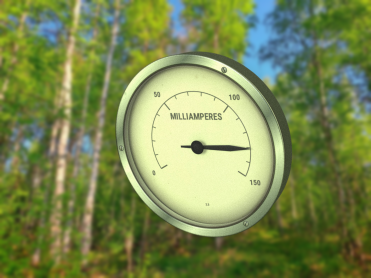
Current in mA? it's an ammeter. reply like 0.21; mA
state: 130; mA
